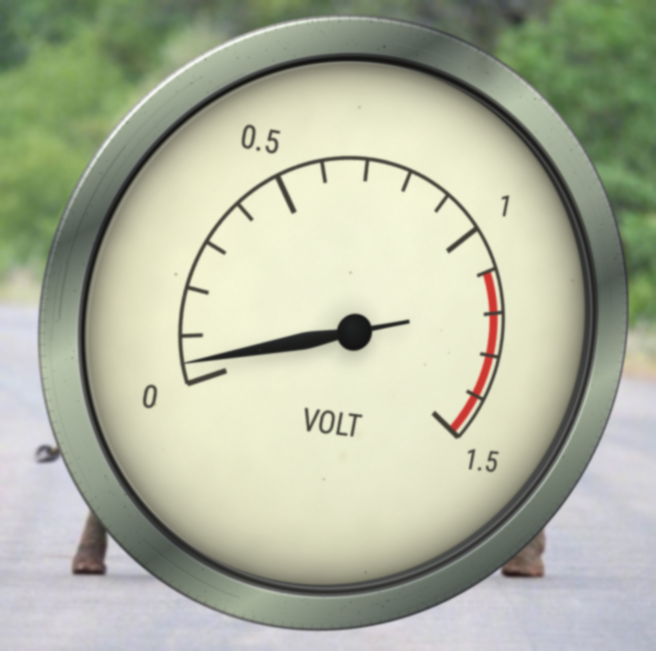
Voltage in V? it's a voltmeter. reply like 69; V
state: 0.05; V
